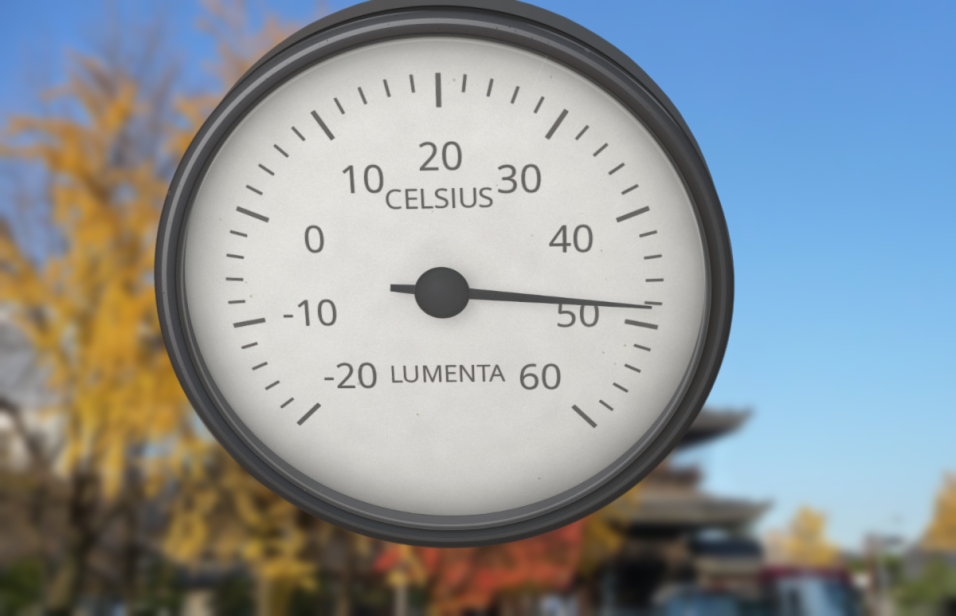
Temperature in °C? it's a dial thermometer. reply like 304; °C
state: 48; °C
